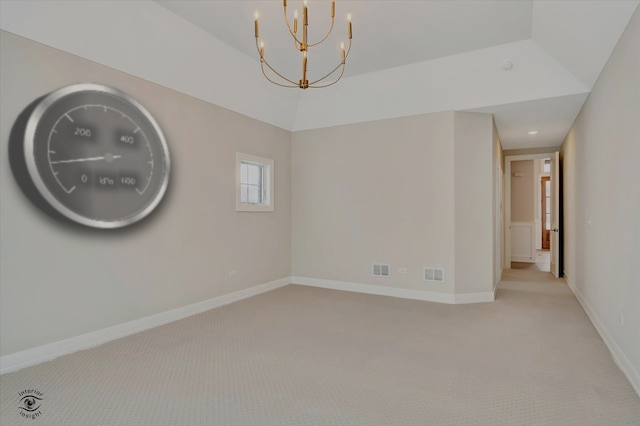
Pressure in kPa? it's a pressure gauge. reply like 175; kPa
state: 75; kPa
